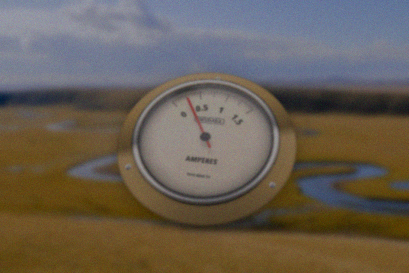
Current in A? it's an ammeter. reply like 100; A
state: 0.25; A
